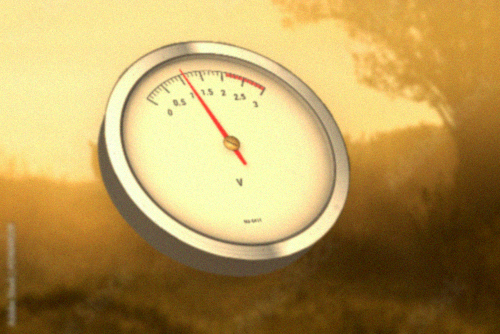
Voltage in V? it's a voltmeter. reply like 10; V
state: 1; V
